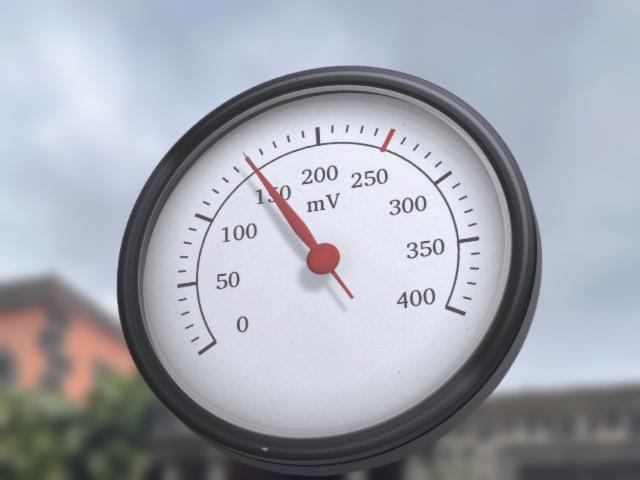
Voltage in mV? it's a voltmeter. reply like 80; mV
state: 150; mV
